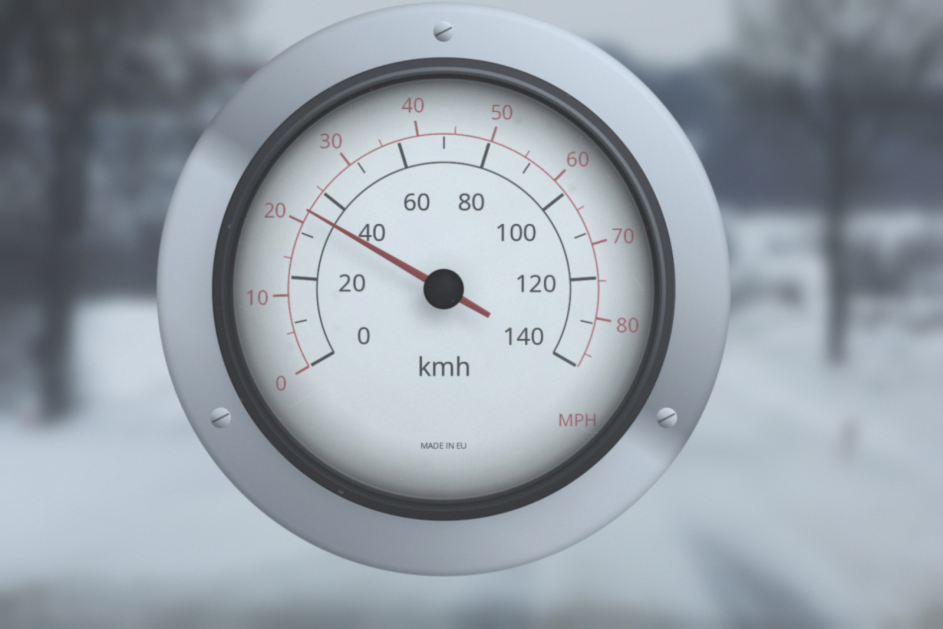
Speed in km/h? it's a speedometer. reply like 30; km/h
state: 35; km/h
